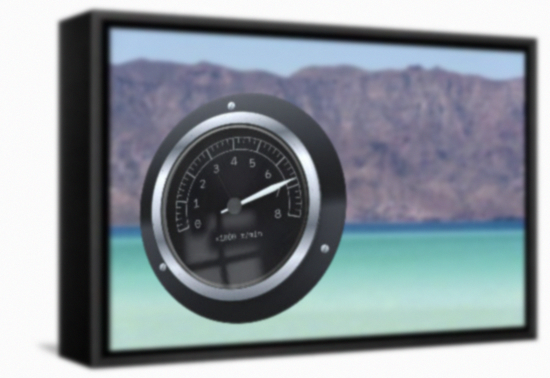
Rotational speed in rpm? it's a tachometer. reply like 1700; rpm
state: 6800; rpm
